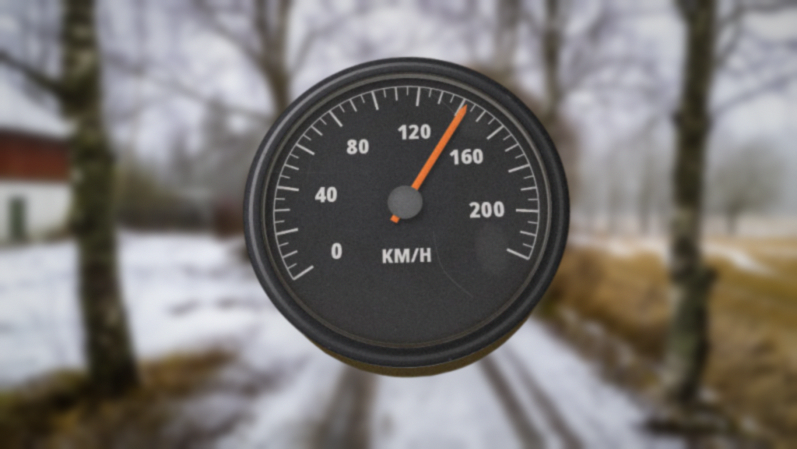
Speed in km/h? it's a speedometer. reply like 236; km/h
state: 142.5; km/h
